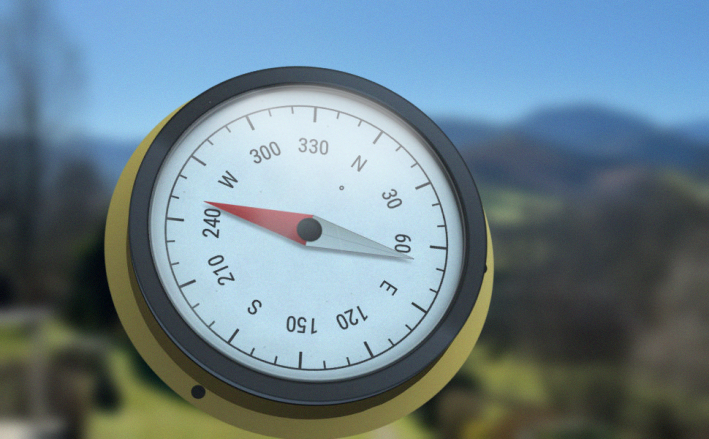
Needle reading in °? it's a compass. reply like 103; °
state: 250; °
